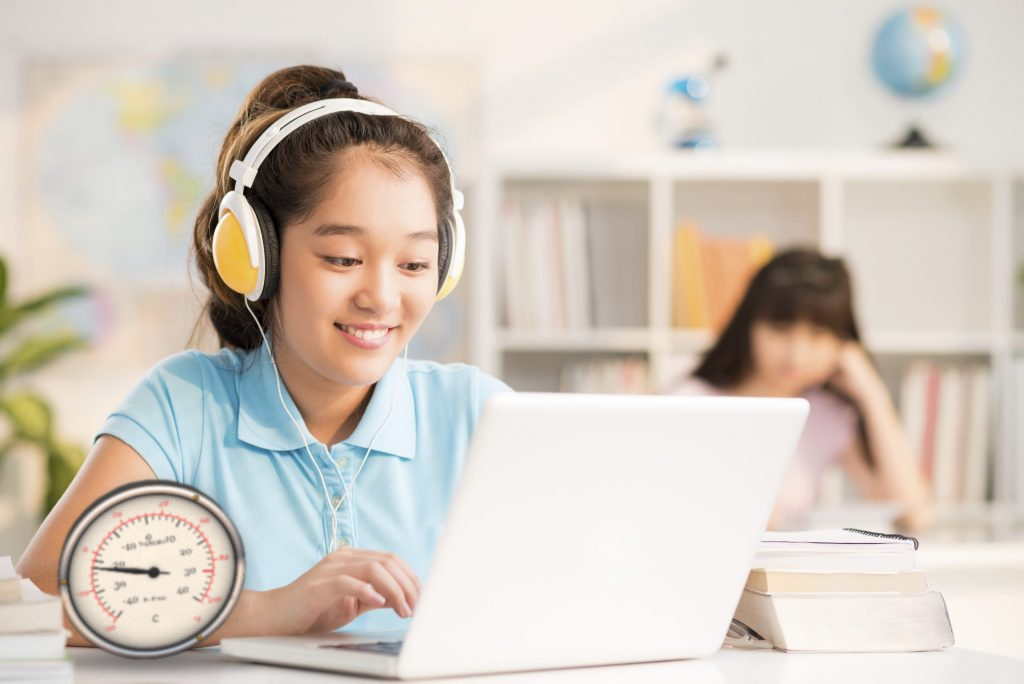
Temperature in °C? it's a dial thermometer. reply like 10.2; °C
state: -22; °C
